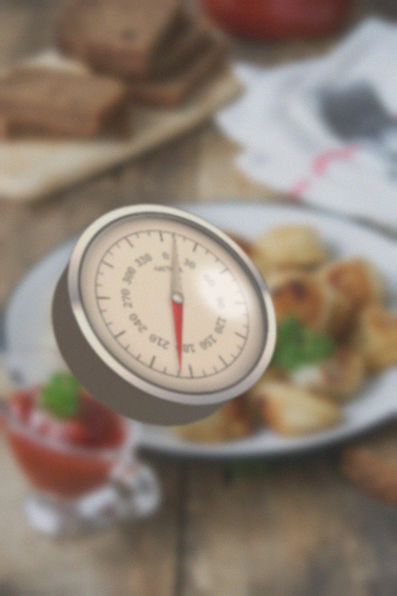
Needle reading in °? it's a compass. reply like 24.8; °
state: 190; °
